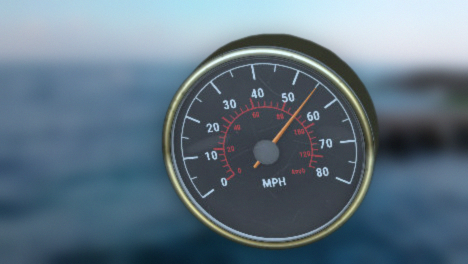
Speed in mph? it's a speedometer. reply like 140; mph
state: 55; mph
